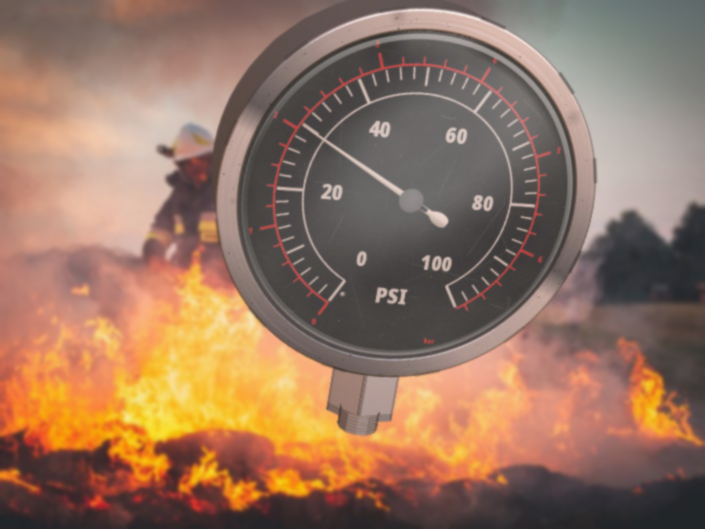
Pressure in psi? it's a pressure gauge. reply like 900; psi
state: 30; psi
